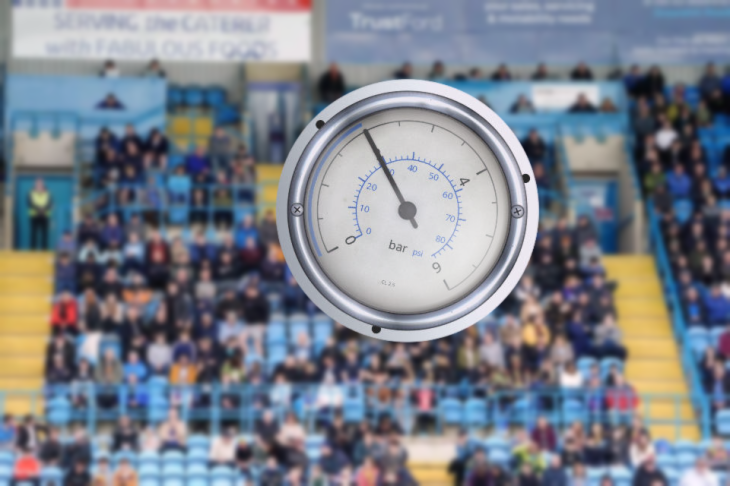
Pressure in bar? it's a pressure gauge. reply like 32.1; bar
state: 2; bar
